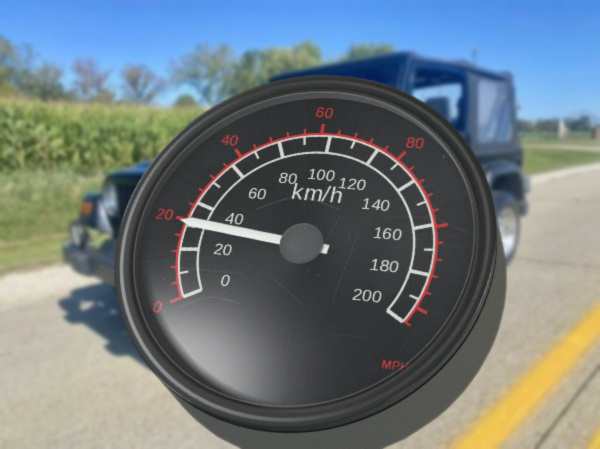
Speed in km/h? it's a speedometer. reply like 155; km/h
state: 30; km/h
